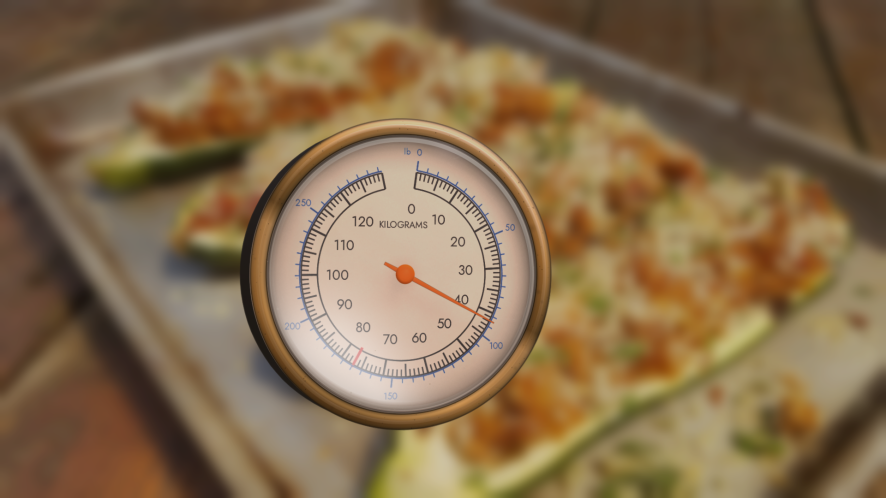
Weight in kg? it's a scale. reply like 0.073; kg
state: 42; kg
